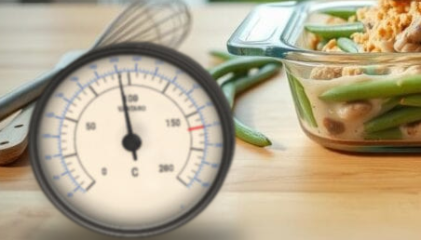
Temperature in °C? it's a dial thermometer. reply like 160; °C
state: 95; °C
